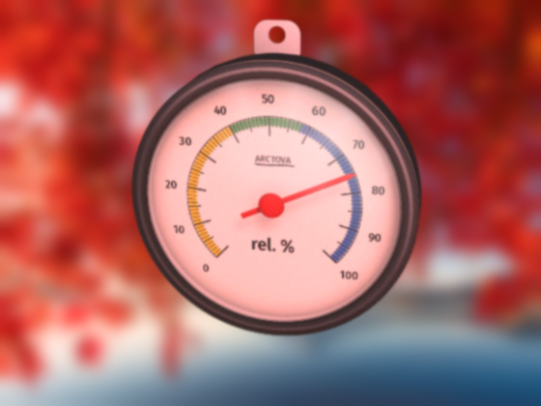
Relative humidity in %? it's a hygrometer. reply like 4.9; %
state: 75; %
